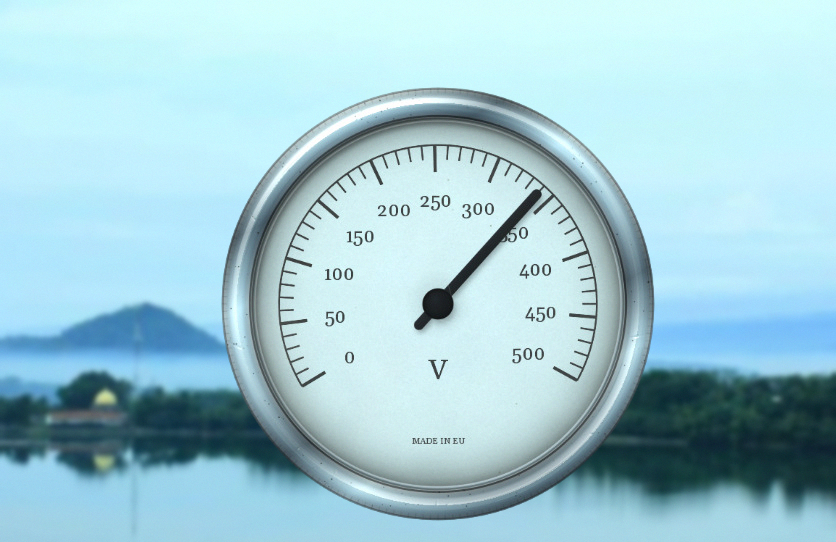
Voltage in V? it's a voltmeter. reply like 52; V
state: 340; V
